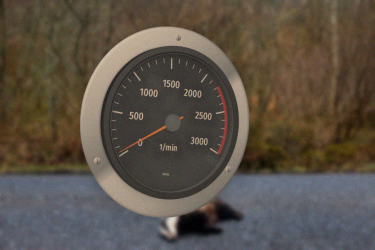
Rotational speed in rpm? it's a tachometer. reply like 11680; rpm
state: 50; rpm
